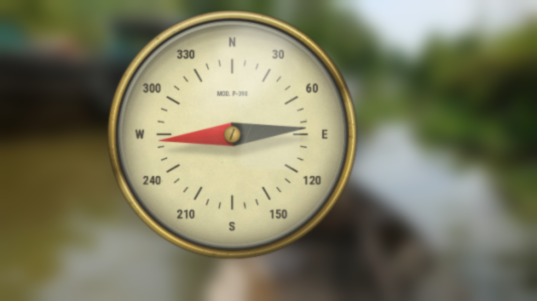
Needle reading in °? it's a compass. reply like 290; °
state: 265; °
